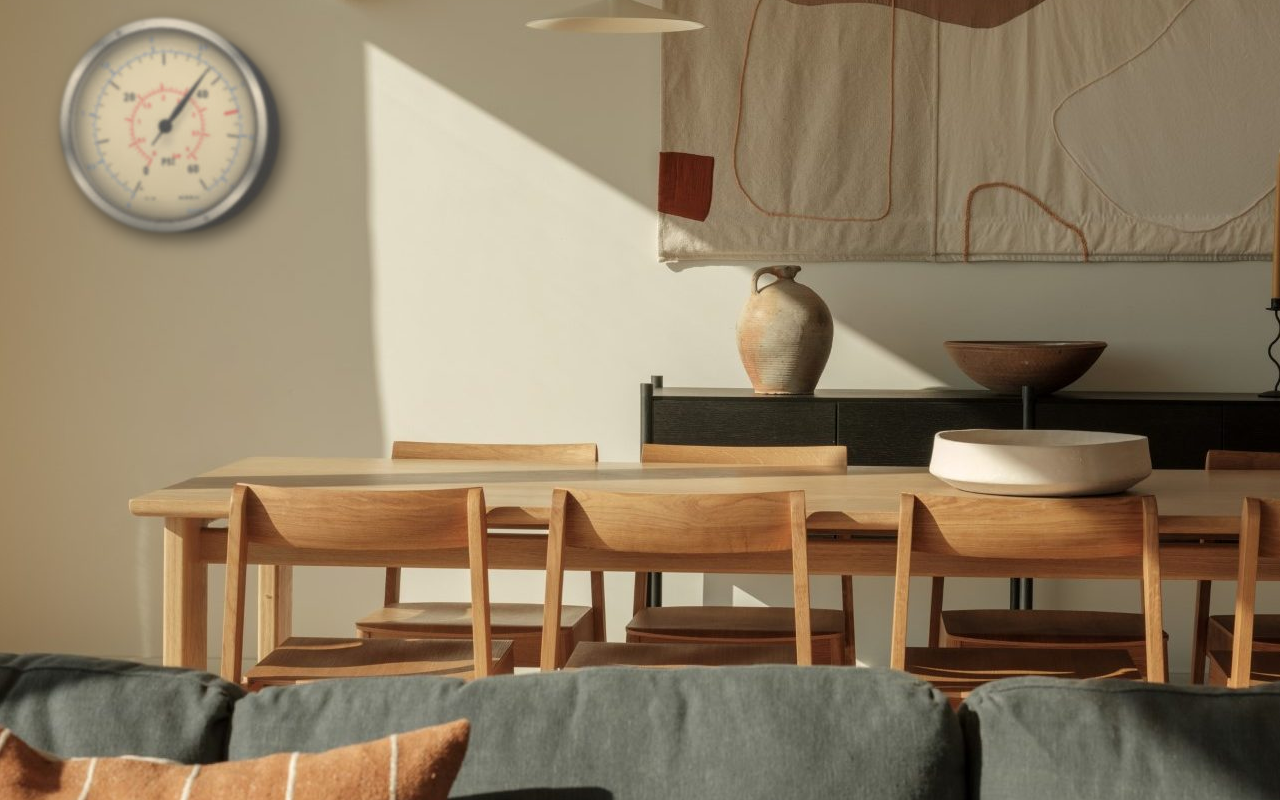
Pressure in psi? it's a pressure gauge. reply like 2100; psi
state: 38; psi
